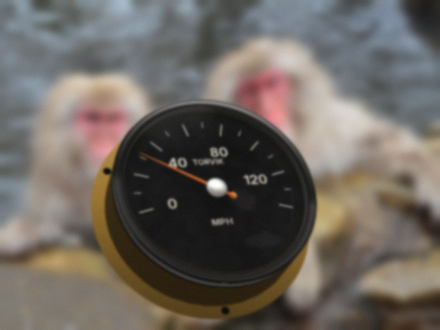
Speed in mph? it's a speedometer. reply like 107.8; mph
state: 30; mph
